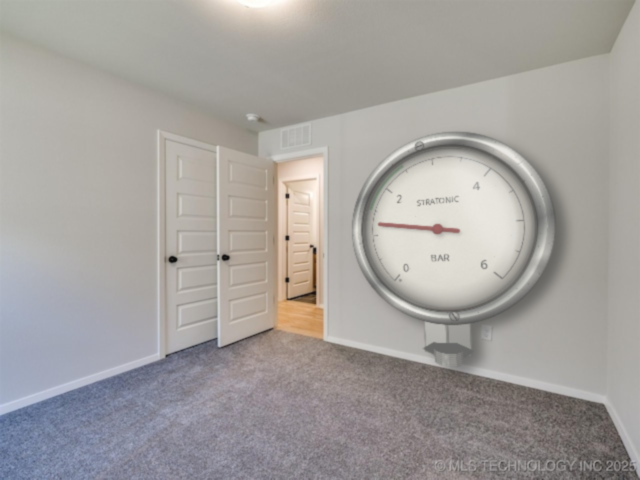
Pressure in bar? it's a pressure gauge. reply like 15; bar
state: 1.25; bar
